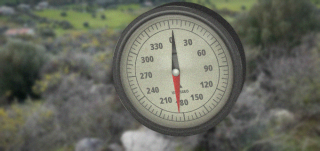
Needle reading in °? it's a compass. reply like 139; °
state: 185; °
